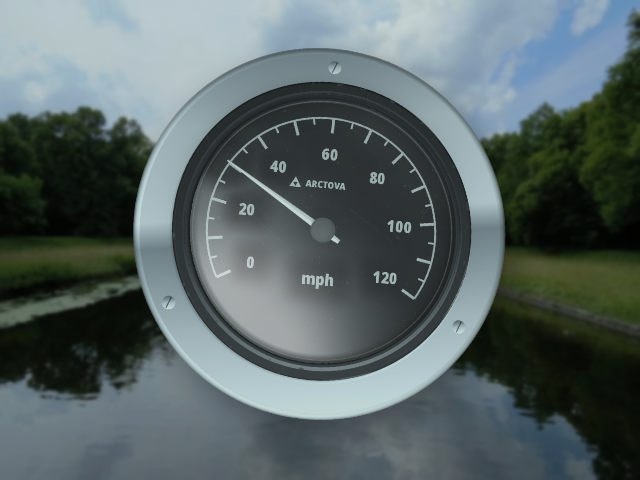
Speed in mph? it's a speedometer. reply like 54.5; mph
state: 30; mph
